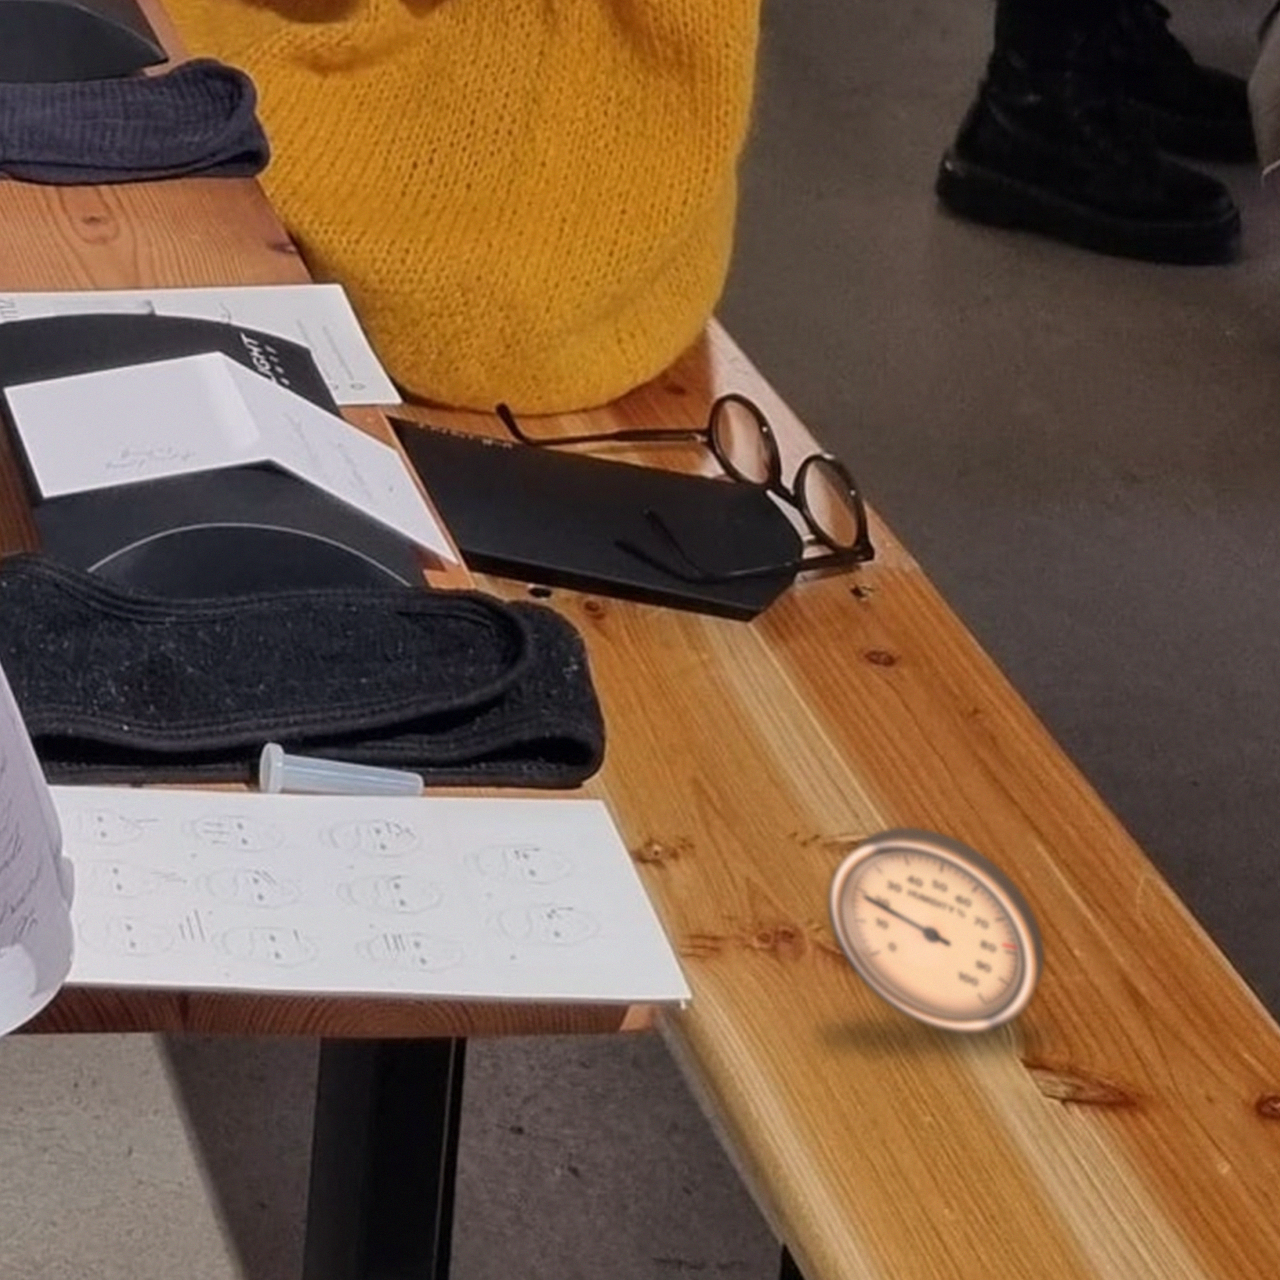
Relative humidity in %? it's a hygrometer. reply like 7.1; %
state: 20; %
